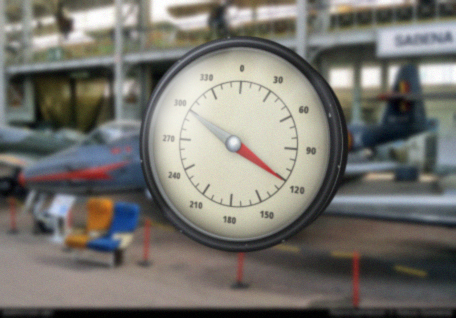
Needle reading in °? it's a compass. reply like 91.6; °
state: 120; °
